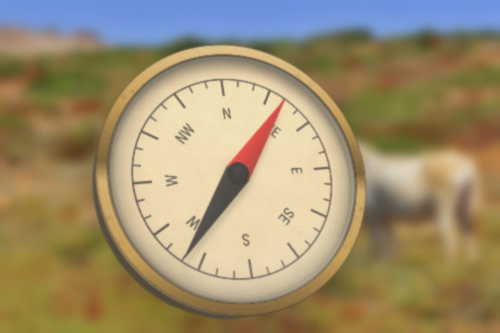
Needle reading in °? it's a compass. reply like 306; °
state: 40; °
